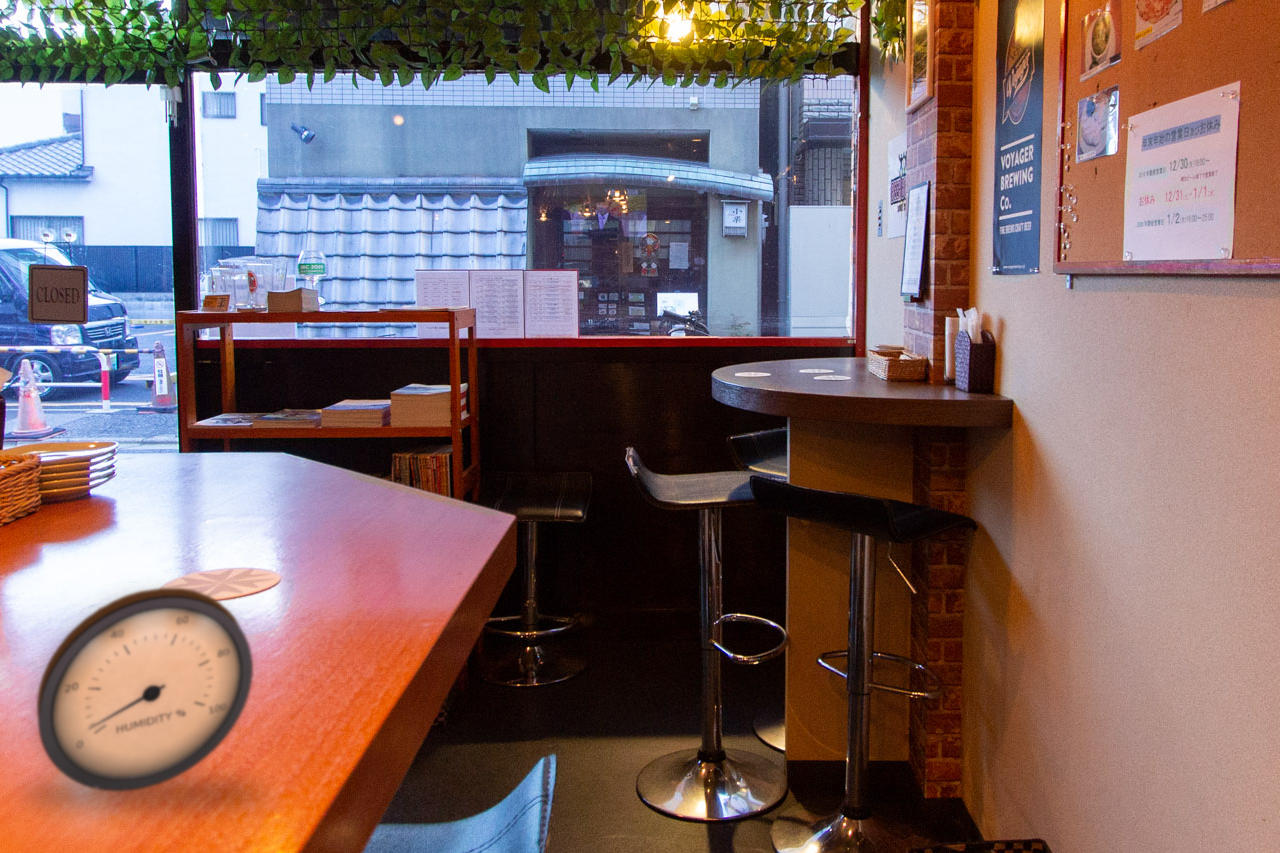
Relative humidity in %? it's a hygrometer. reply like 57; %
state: 4; %
